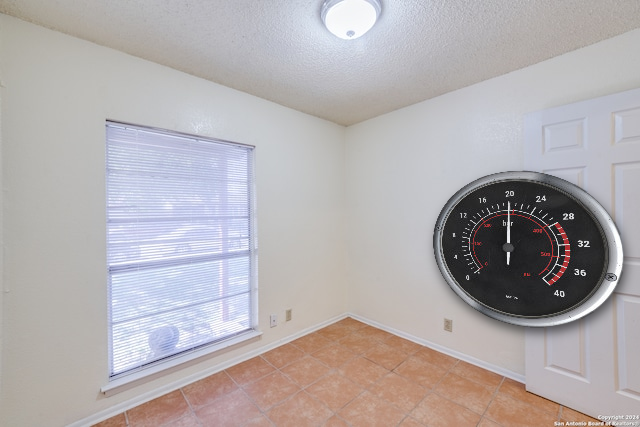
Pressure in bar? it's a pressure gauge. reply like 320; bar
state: 20; bar
